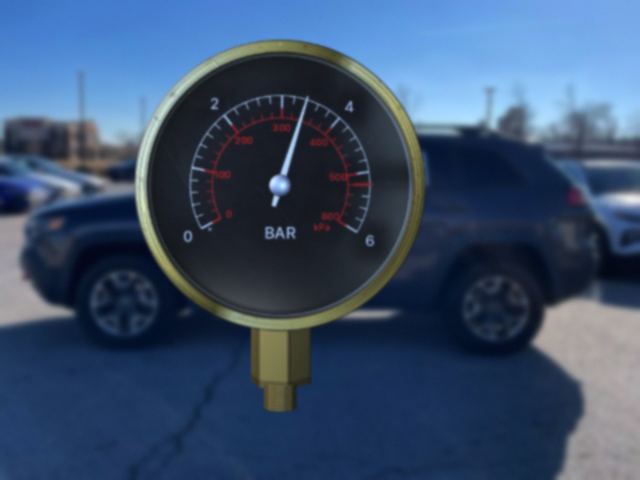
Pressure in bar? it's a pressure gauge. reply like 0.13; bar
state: 3.4; bar
